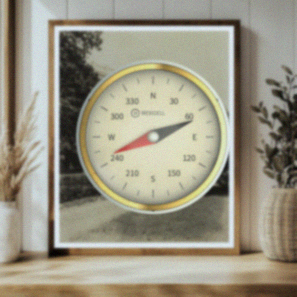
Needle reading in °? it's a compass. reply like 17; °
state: 247.5; °
